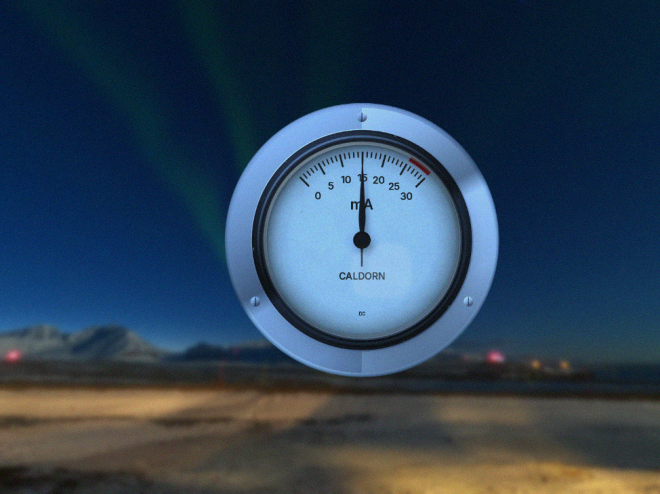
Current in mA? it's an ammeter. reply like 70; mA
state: 15; mA
